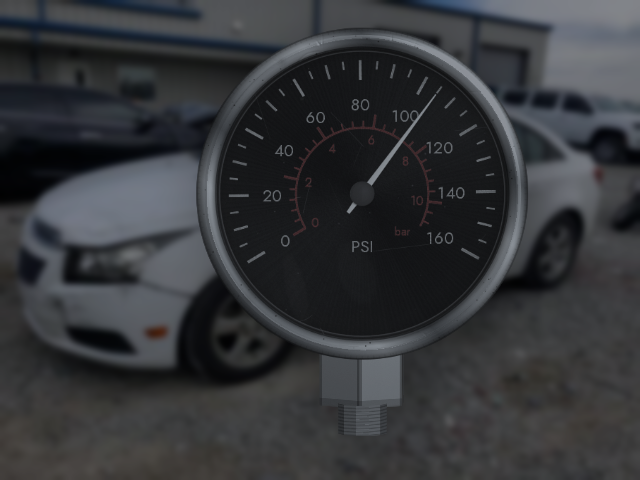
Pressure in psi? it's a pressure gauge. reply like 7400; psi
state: 105; psi
